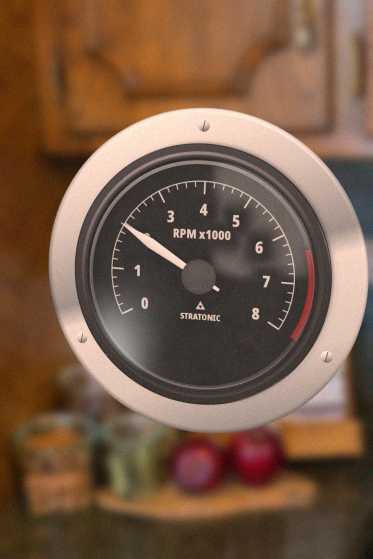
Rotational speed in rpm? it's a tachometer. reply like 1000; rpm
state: 2000; rpm
